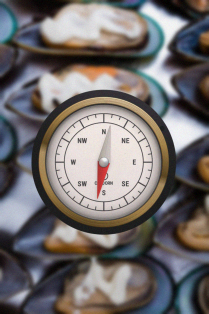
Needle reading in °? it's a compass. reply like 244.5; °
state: 190; °
